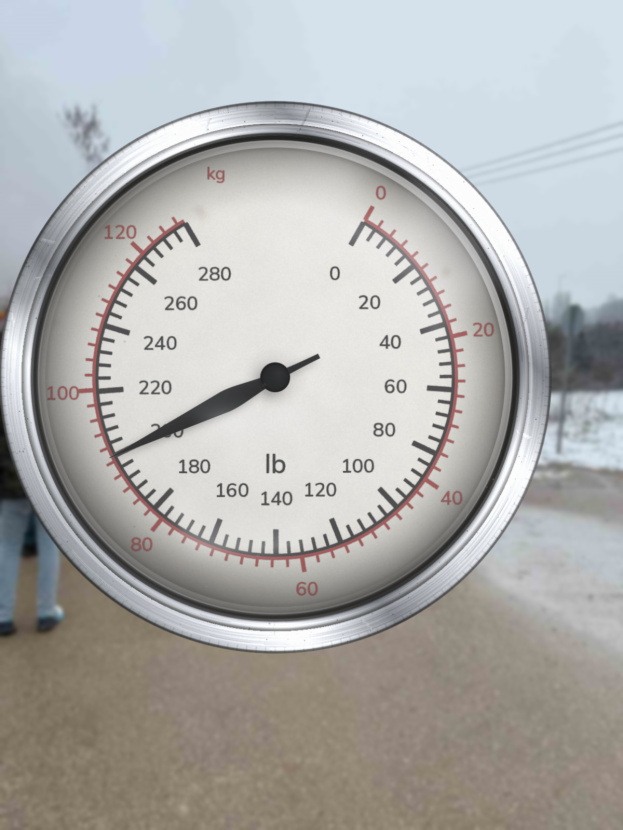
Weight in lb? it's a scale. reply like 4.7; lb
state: 200; lb
